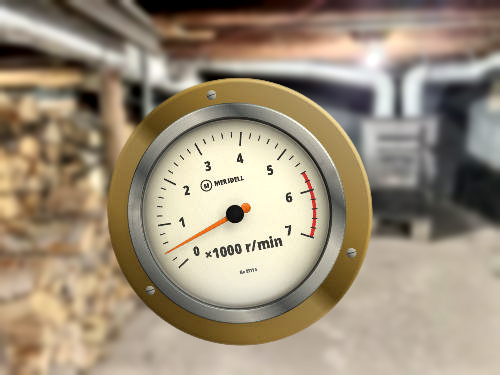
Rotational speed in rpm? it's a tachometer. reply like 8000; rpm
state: 400; rpm
